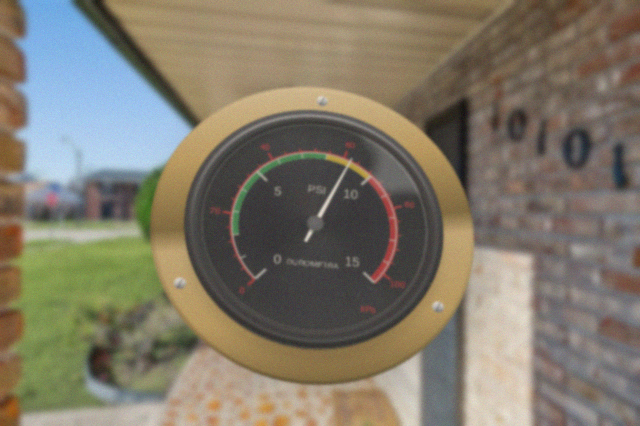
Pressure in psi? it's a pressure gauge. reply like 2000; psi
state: 9; psi
